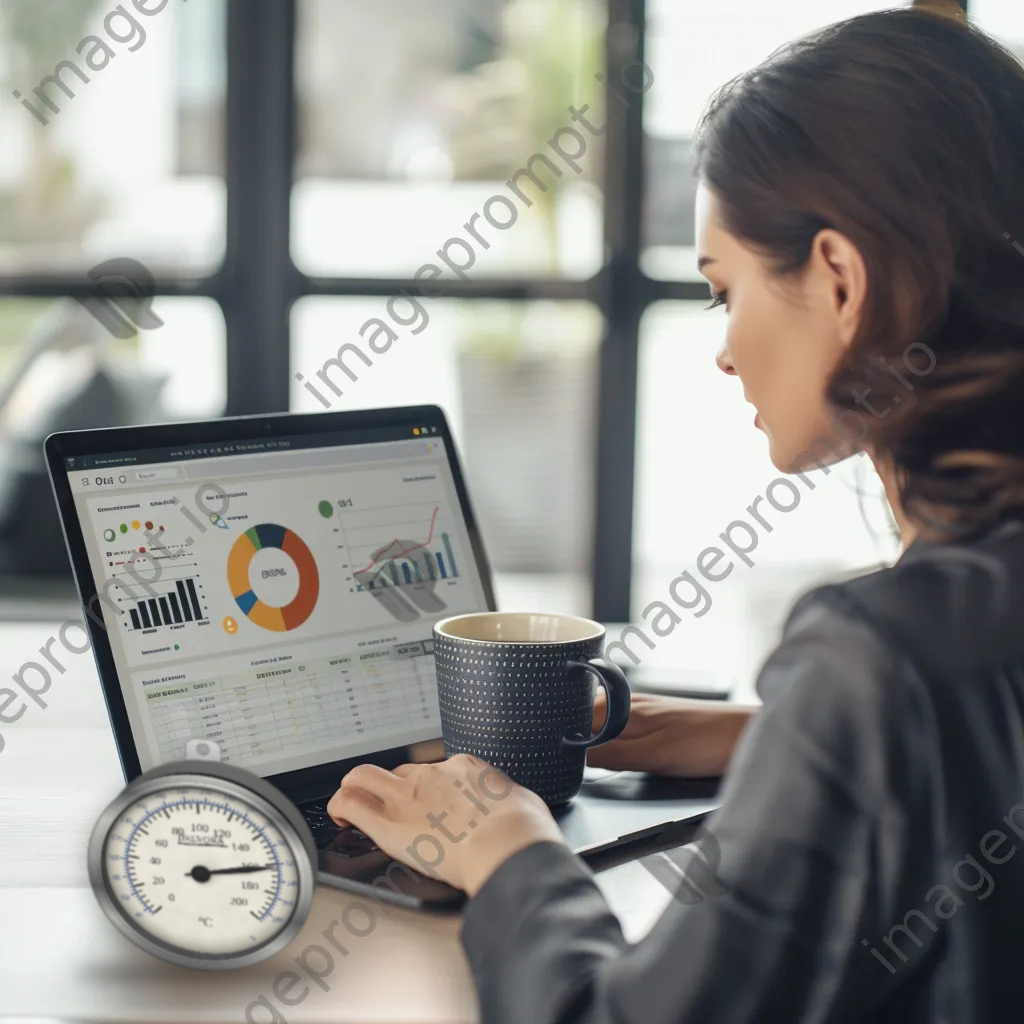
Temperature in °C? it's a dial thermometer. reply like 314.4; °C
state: 160; °C
